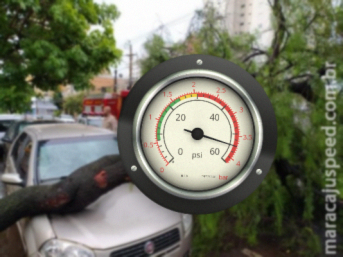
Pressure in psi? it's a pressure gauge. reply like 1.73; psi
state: 54; psi
